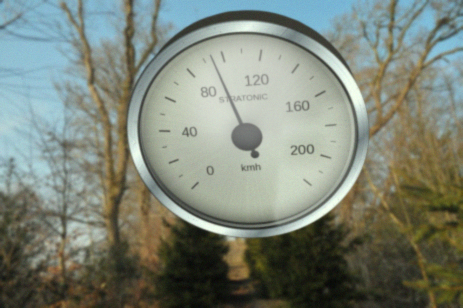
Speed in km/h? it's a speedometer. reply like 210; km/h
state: 95; km/h
